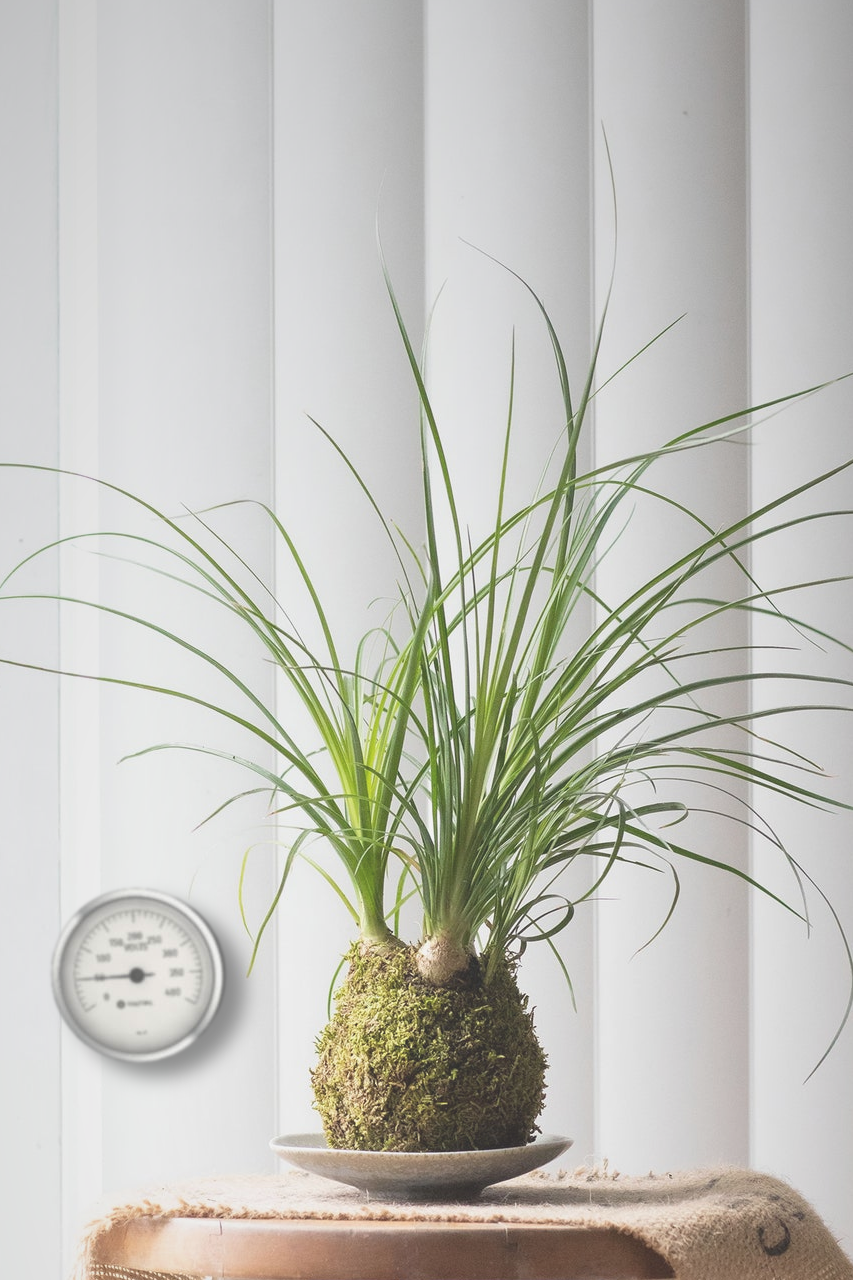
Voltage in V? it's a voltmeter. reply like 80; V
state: 50; V
